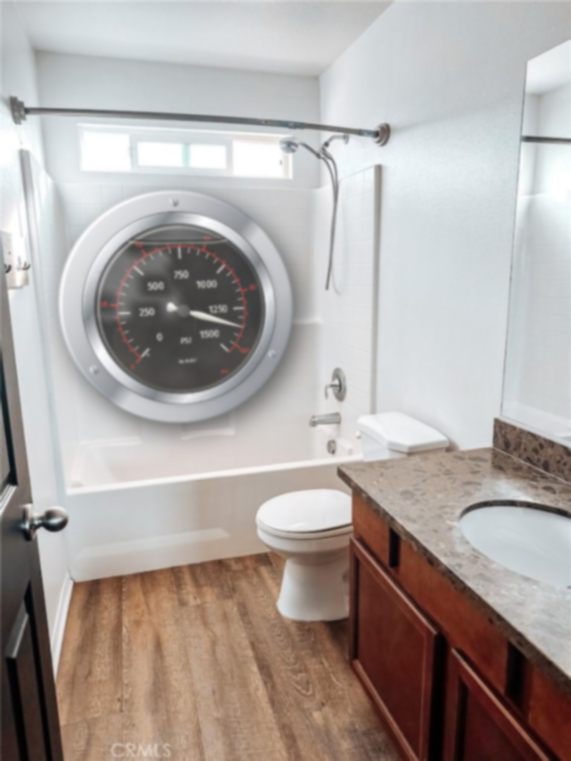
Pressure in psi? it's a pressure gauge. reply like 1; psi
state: 1350; psi
